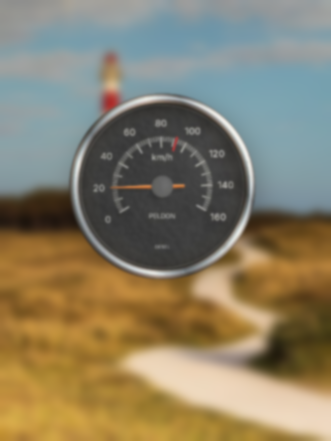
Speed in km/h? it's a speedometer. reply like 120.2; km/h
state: 20; km/h
